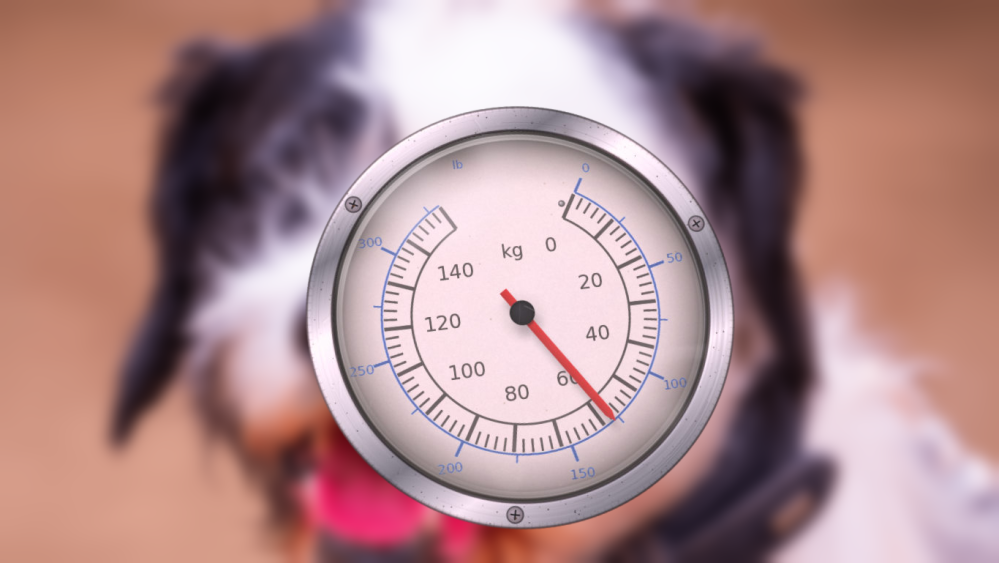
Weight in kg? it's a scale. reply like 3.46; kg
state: 58; kg
